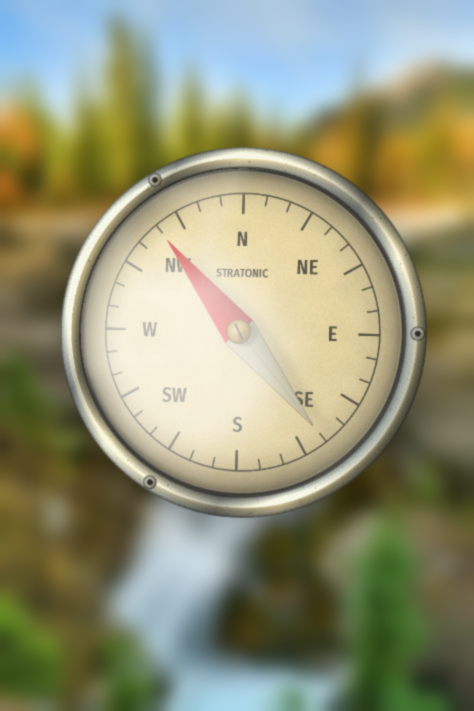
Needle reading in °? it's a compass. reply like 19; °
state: 320; °
